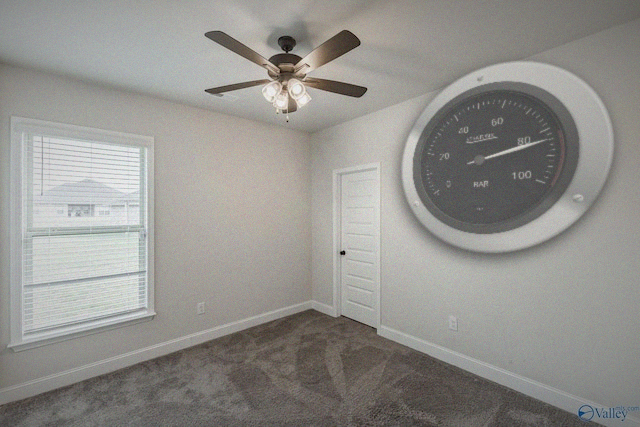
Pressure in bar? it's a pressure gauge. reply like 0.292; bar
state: 84; bar
